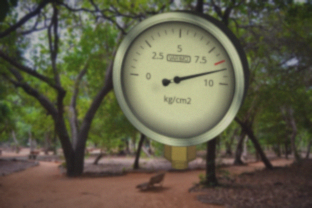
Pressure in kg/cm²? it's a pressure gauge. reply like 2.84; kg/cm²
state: 9; kg/cm²
